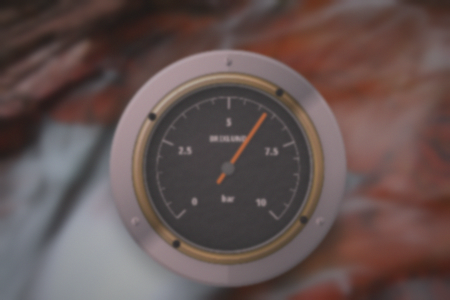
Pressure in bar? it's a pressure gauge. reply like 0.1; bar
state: 6.25; bar
